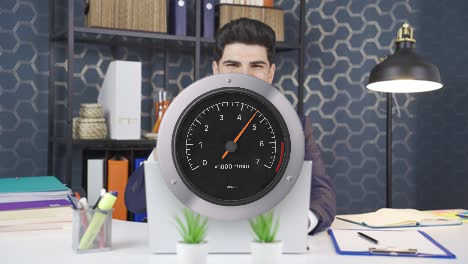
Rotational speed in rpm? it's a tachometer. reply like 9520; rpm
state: 4600; rpm
